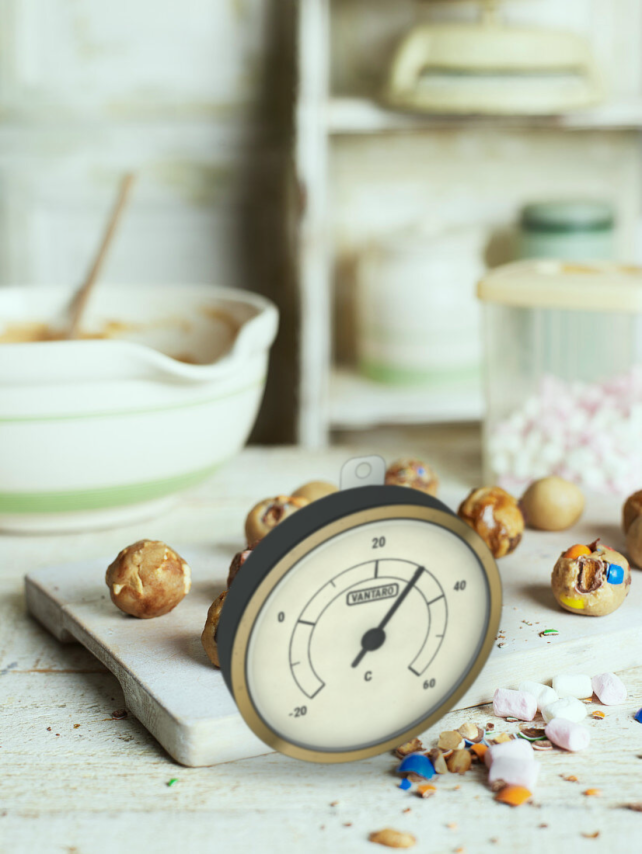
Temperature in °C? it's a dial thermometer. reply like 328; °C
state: 30; °C
